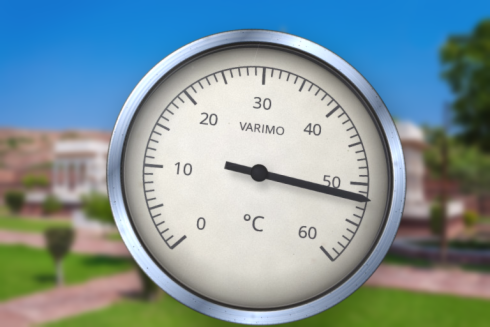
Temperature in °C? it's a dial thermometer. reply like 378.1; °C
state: 52; °C
